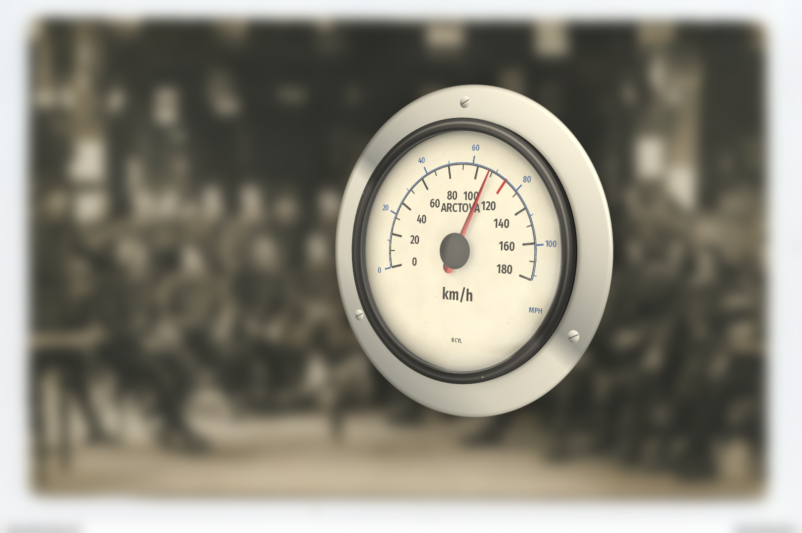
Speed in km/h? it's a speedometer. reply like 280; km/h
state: 110; km/h
